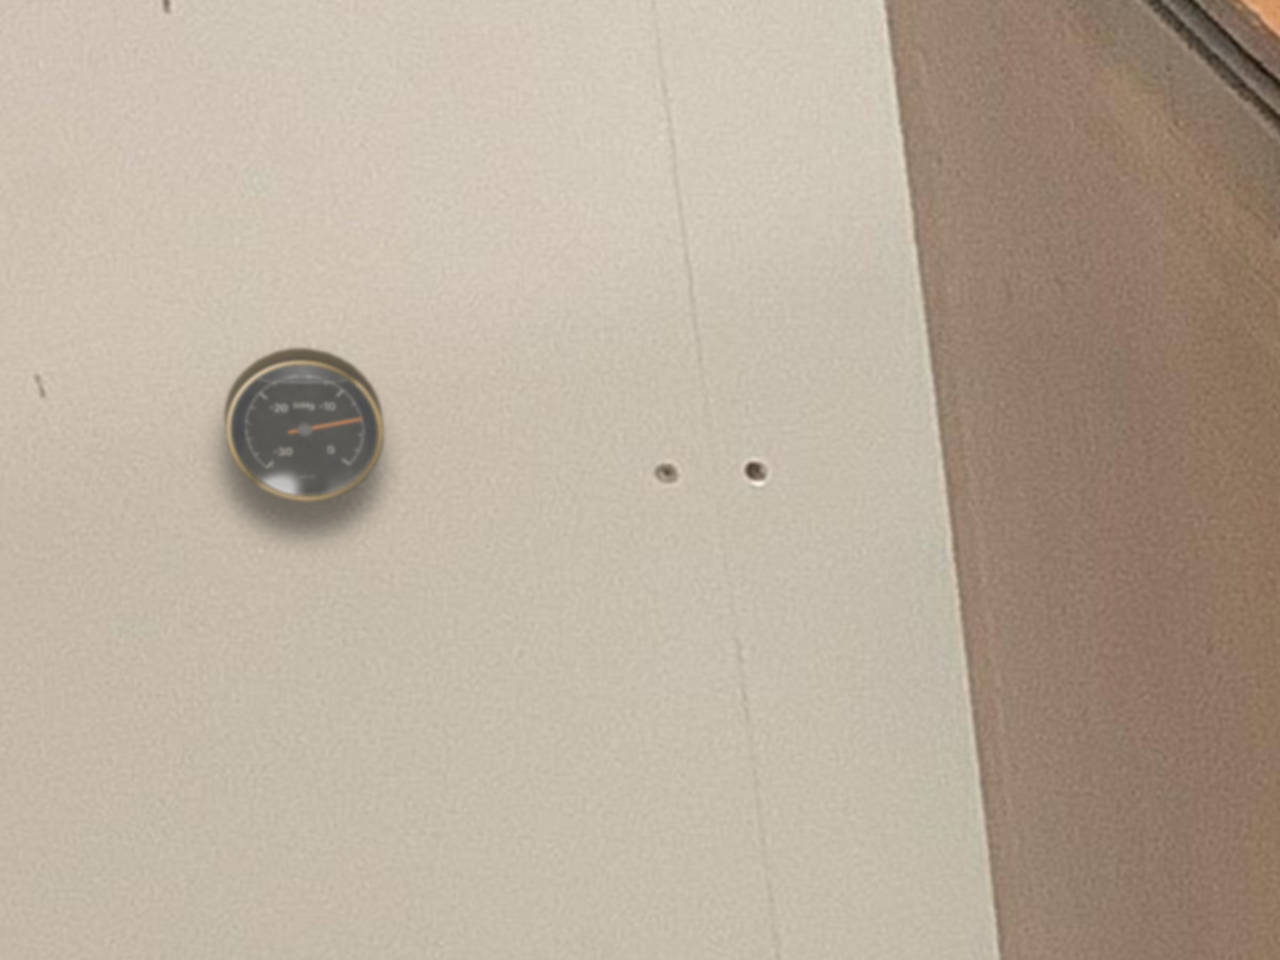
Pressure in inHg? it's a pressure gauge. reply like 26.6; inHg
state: -6; inHg
